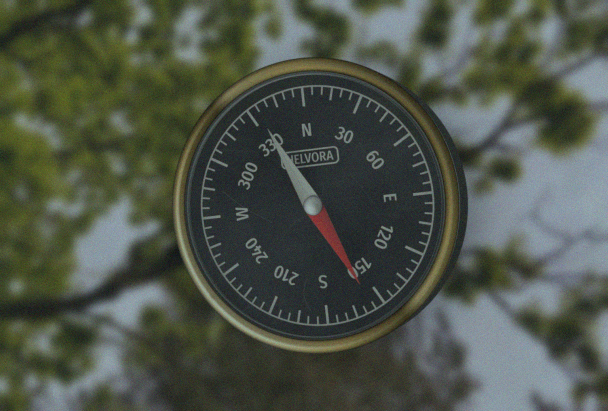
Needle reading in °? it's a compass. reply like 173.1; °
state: 155; °
